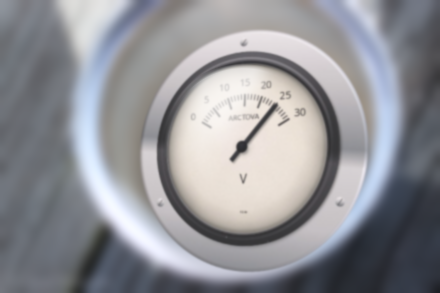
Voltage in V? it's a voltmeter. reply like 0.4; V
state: 25; V
